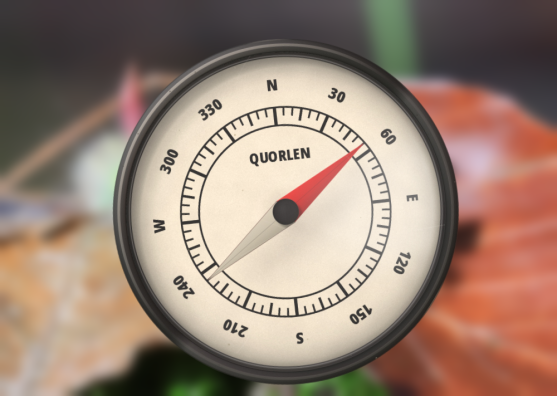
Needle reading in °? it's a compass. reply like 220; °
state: 55; °
